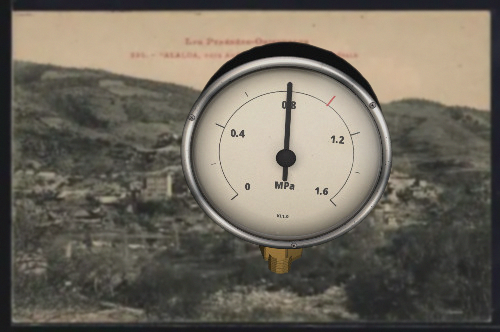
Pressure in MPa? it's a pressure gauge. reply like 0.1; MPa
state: 0.8; MPa
